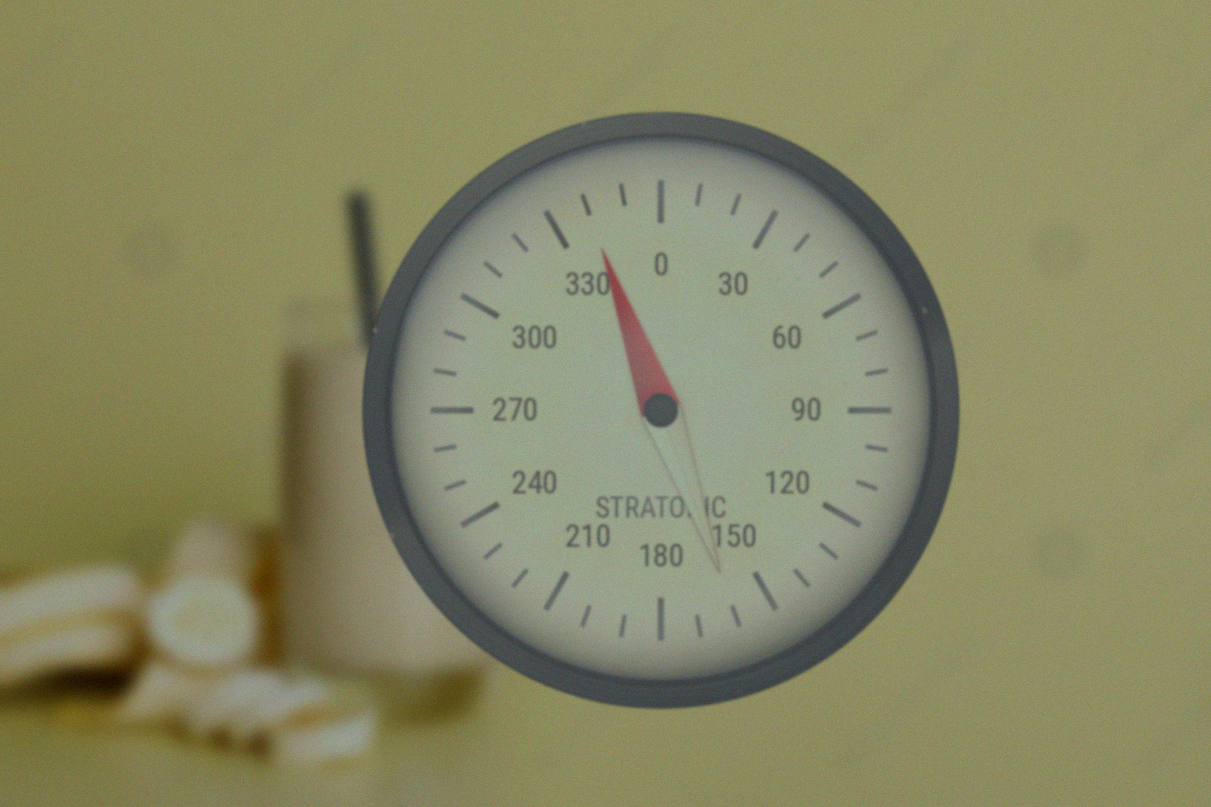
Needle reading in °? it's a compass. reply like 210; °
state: 340; °
